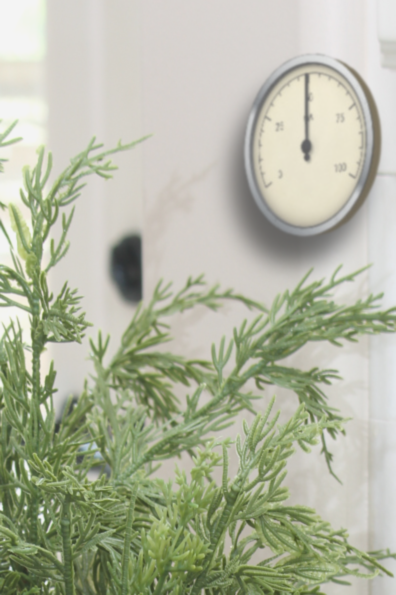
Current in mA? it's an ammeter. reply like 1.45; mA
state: 50; mA
